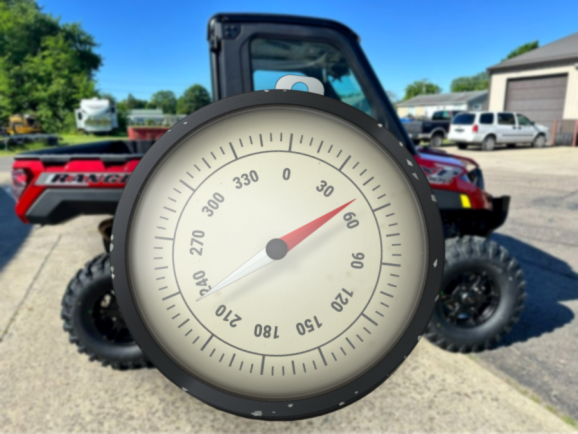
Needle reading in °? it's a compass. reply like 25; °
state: 50; °
